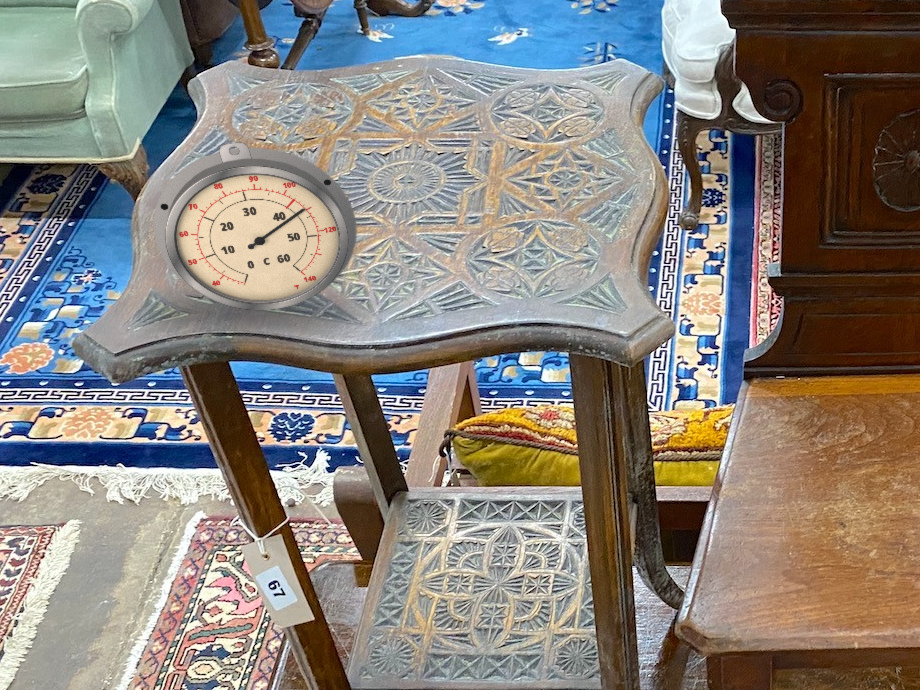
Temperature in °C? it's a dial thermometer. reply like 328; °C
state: 42.5; °C
